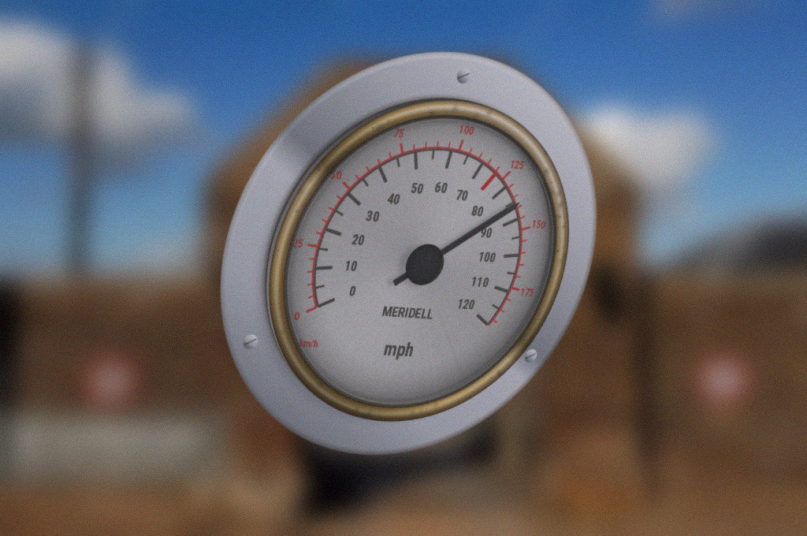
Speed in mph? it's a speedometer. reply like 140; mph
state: 85; mph
